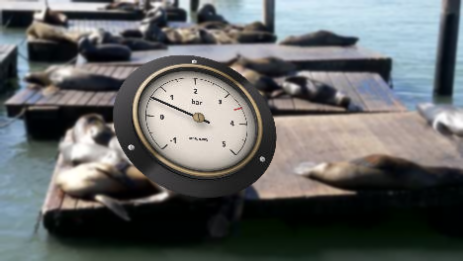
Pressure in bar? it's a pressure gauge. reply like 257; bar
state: 0.5; bar
